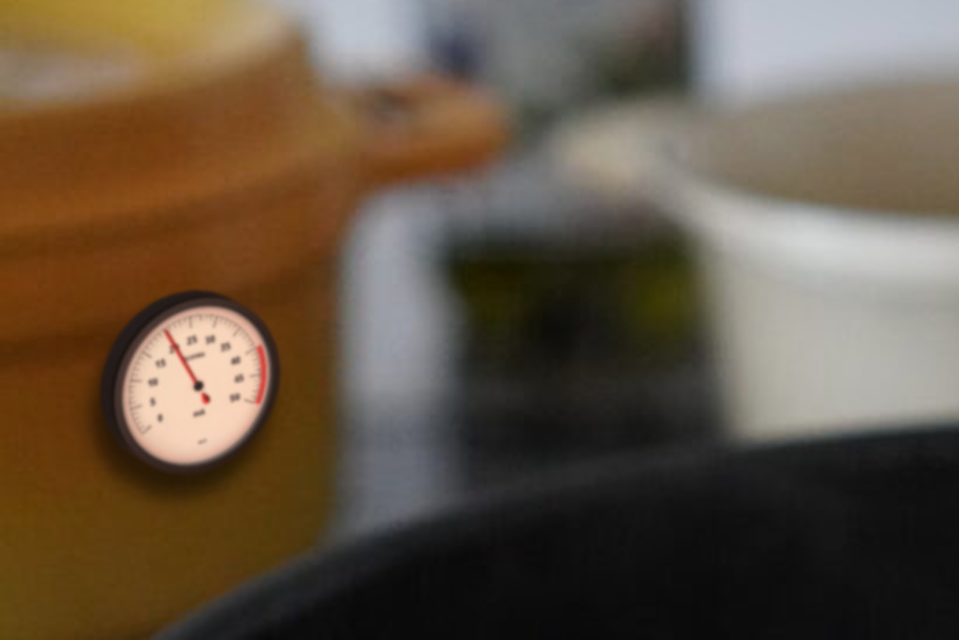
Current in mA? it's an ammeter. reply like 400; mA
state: 20; mA
